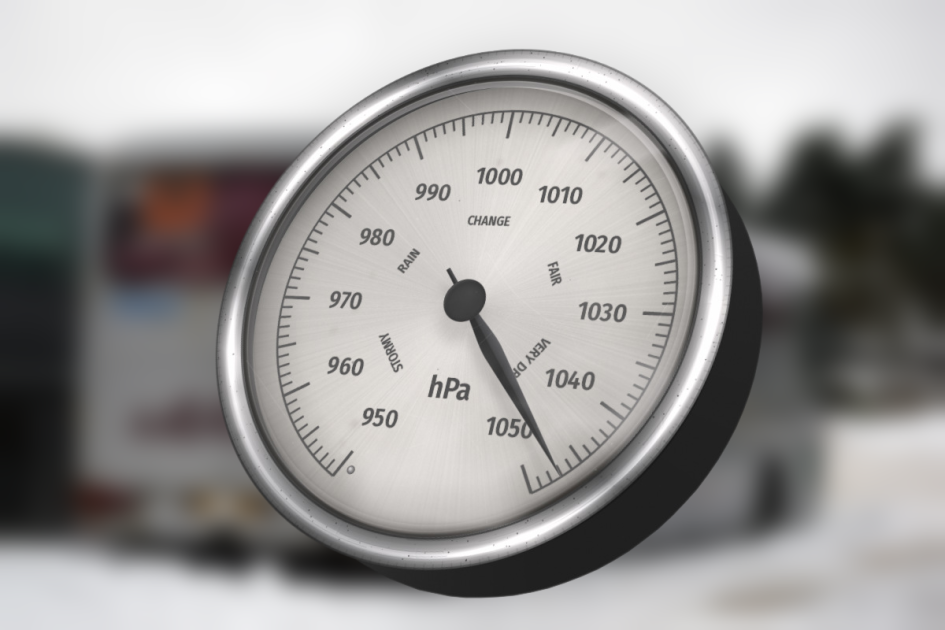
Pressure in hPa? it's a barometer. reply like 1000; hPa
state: 1047; hPa
